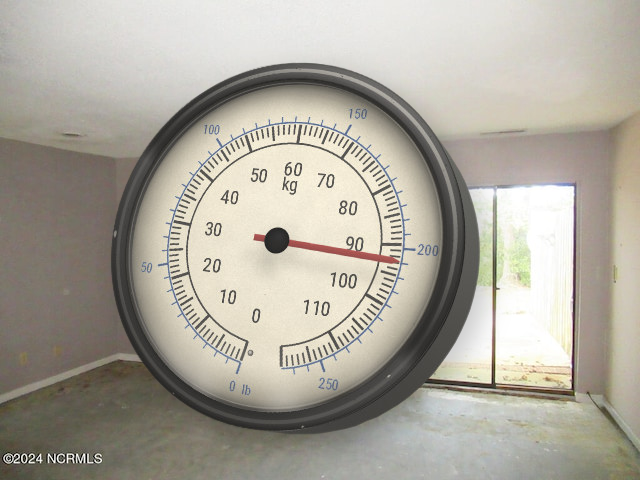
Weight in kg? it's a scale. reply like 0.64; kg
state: 93; kg
